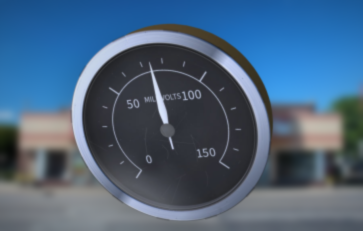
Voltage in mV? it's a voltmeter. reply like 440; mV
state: 75; mV
